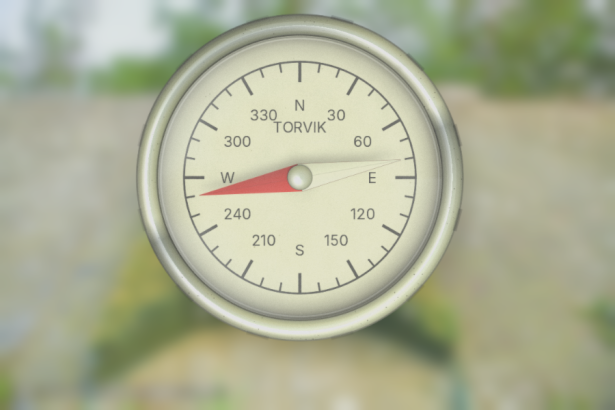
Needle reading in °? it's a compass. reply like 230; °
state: 260; °
